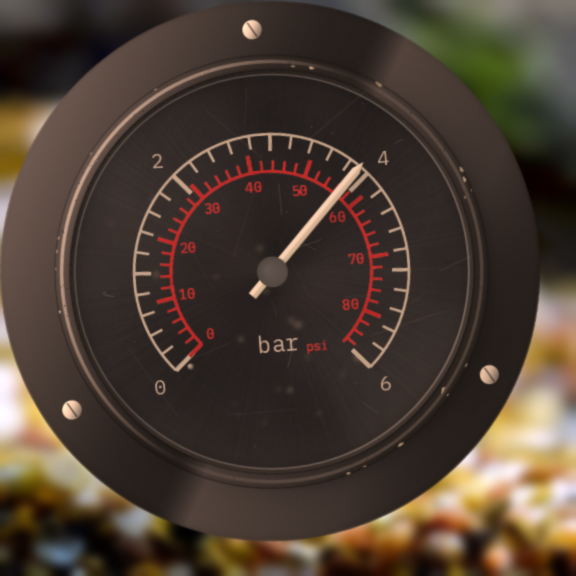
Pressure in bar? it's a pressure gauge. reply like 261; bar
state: 3.9; bar
